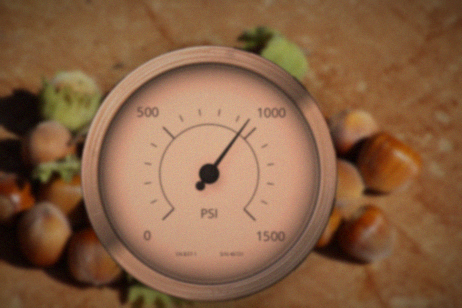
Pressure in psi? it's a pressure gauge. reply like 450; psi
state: 950; psi
